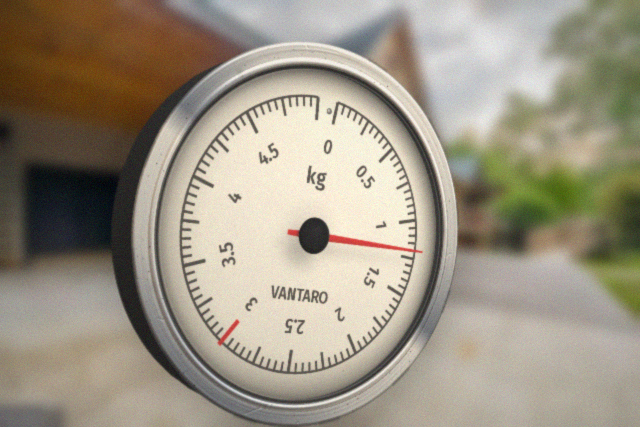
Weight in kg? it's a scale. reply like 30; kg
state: 1.2; kg
